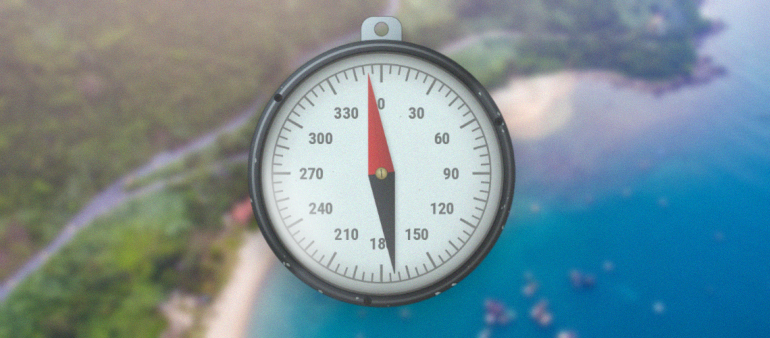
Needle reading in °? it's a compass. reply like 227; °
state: 352.5; °
